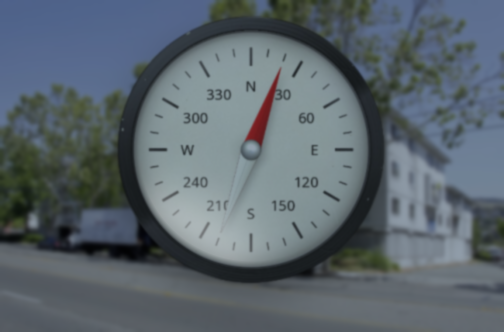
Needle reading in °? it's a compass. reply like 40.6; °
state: 20; °
